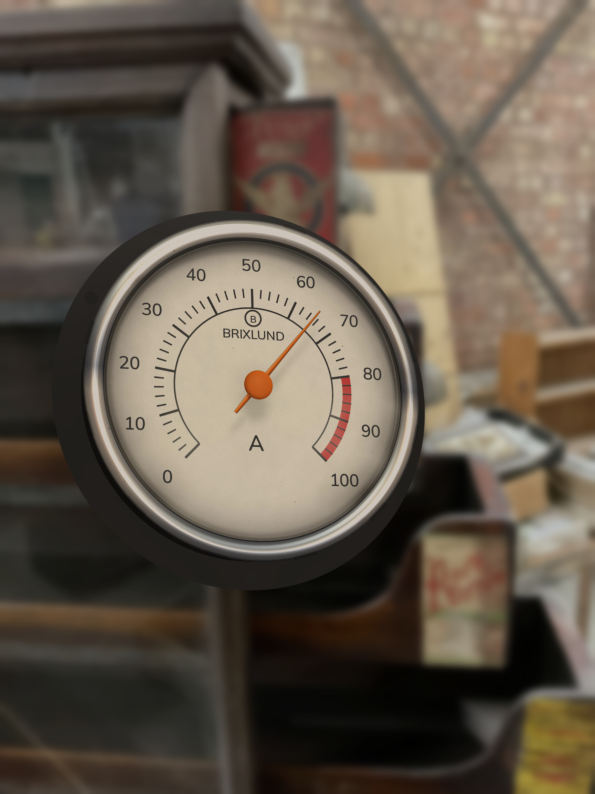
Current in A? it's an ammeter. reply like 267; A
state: 65; A
